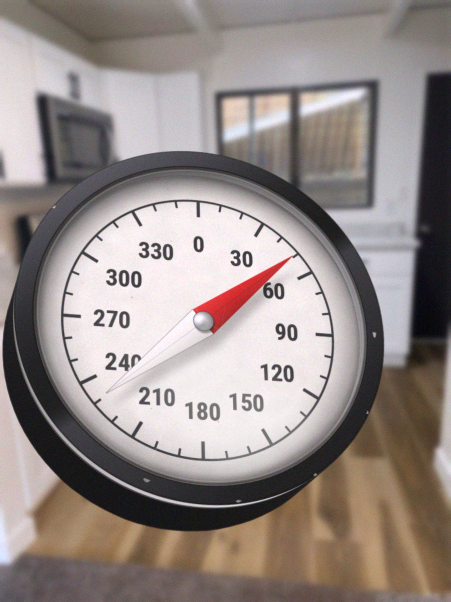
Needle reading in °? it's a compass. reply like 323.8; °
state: 50; °
